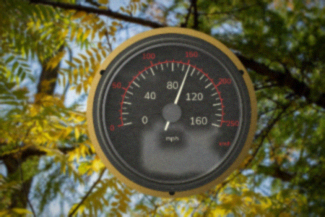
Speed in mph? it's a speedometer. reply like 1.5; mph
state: 95; mph
